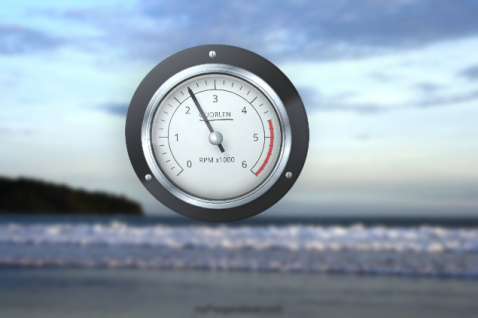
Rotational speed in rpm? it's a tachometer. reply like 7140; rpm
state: 2400; rpm
